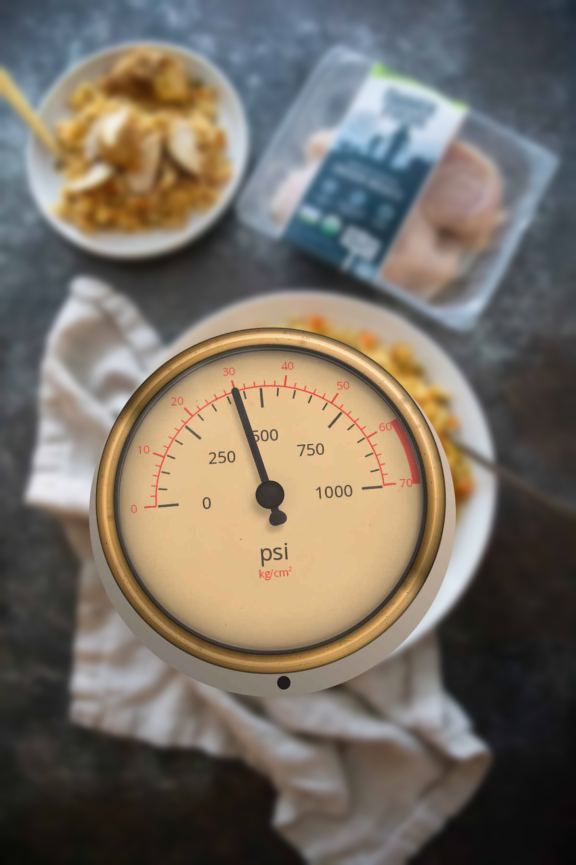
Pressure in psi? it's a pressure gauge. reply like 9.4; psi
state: 425; psi
